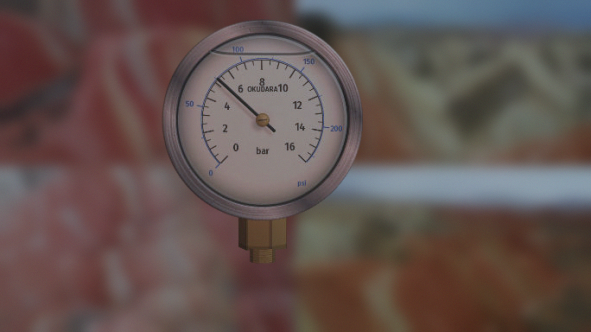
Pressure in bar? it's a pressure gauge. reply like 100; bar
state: 5.25; bar
